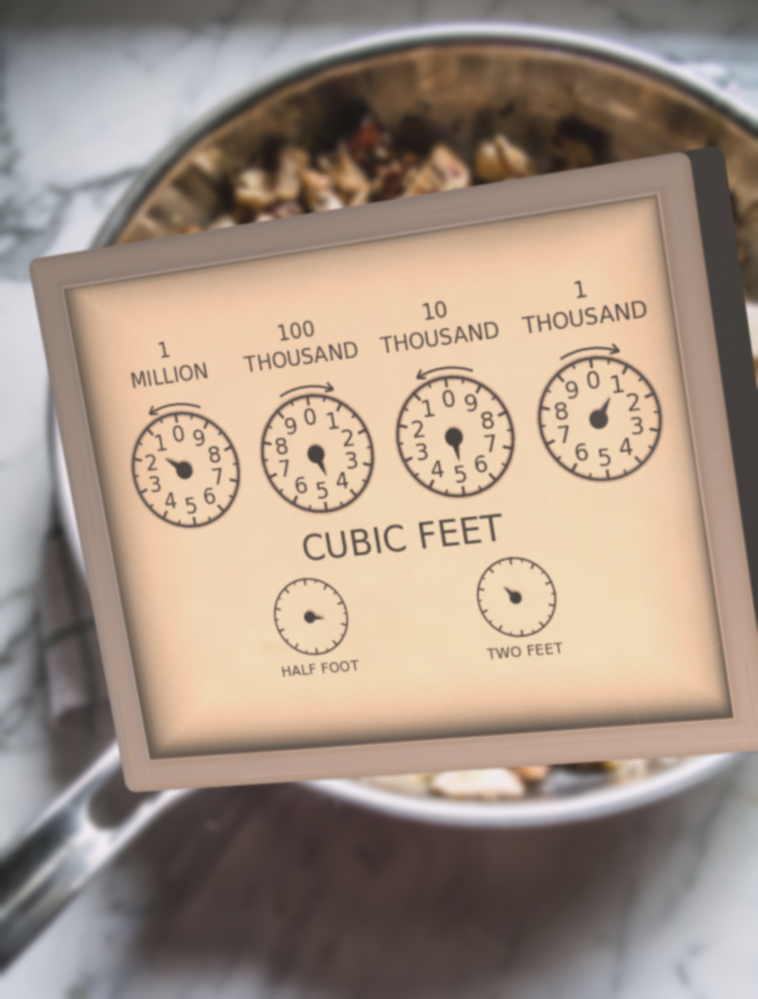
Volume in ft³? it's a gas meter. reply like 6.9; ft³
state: 145100; ft³
